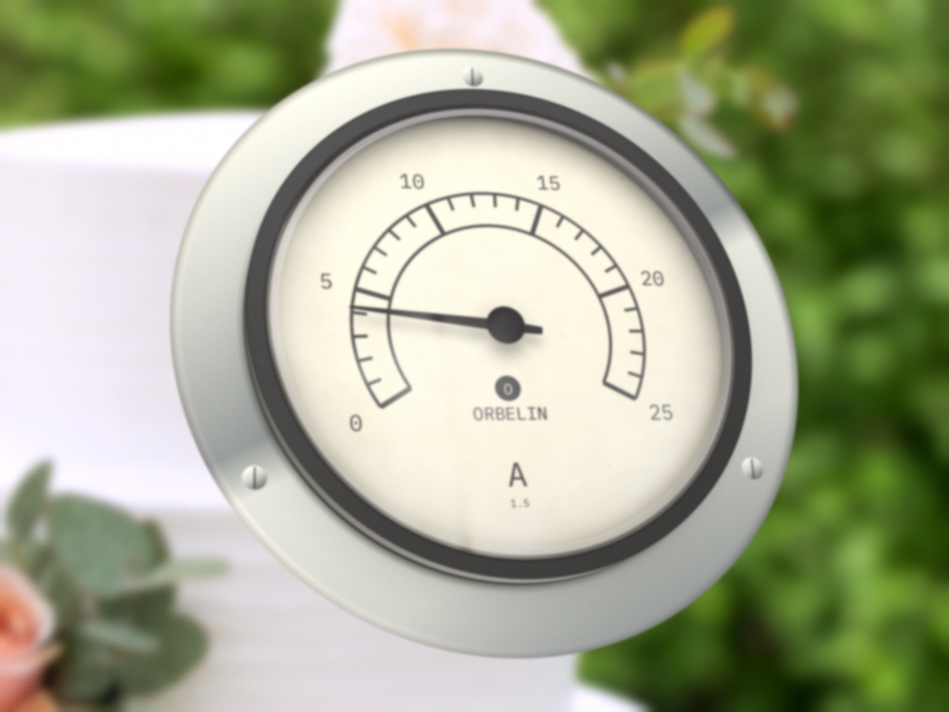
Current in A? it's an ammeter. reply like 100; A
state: 4; A
